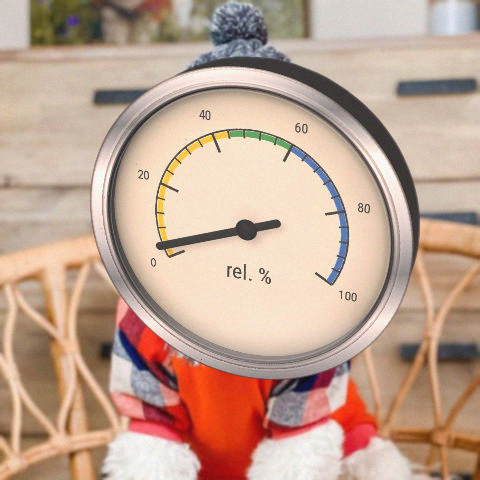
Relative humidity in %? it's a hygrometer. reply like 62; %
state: 4; %
